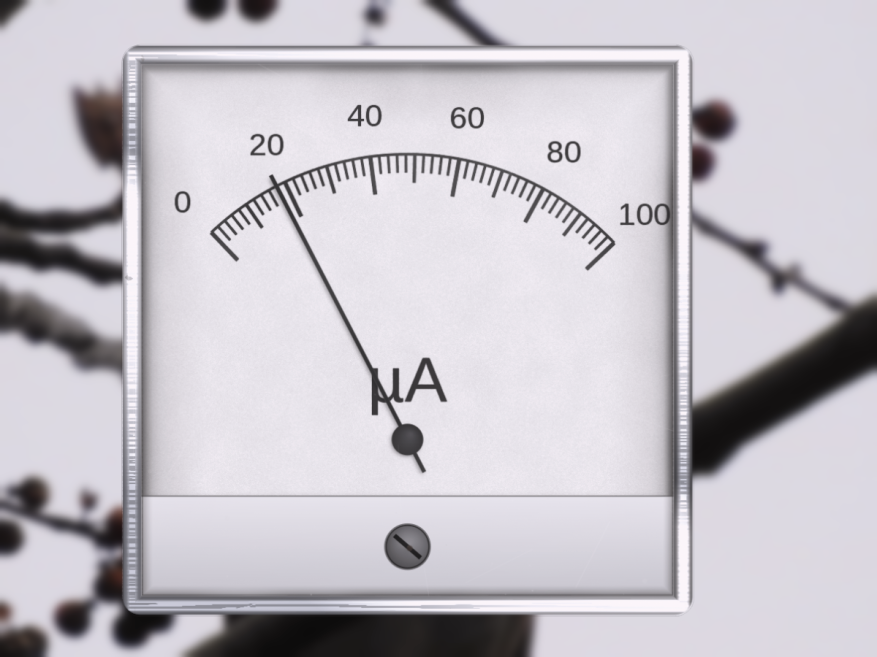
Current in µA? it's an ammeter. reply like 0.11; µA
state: 18; µA
